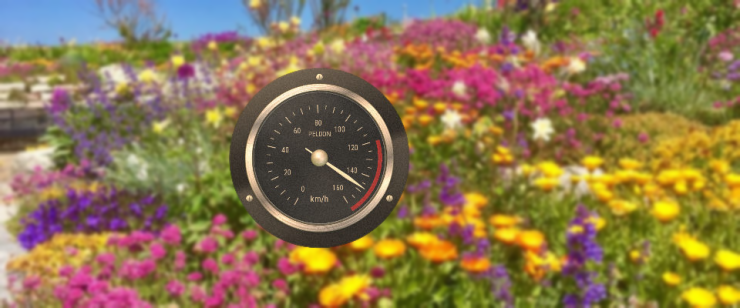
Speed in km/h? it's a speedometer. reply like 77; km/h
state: 147.5; km/h
